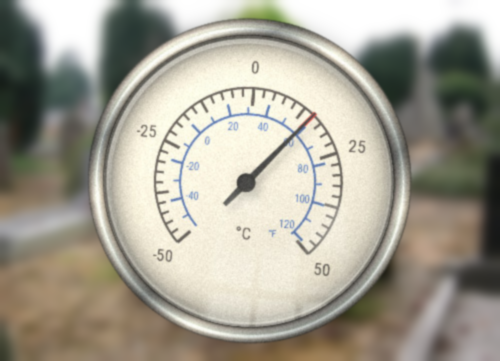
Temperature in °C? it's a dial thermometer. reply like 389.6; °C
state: 15; °C
